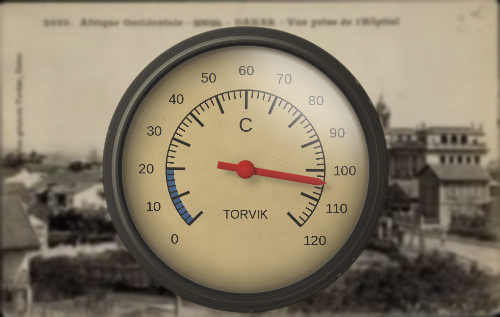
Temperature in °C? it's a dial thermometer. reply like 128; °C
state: 104; °C
